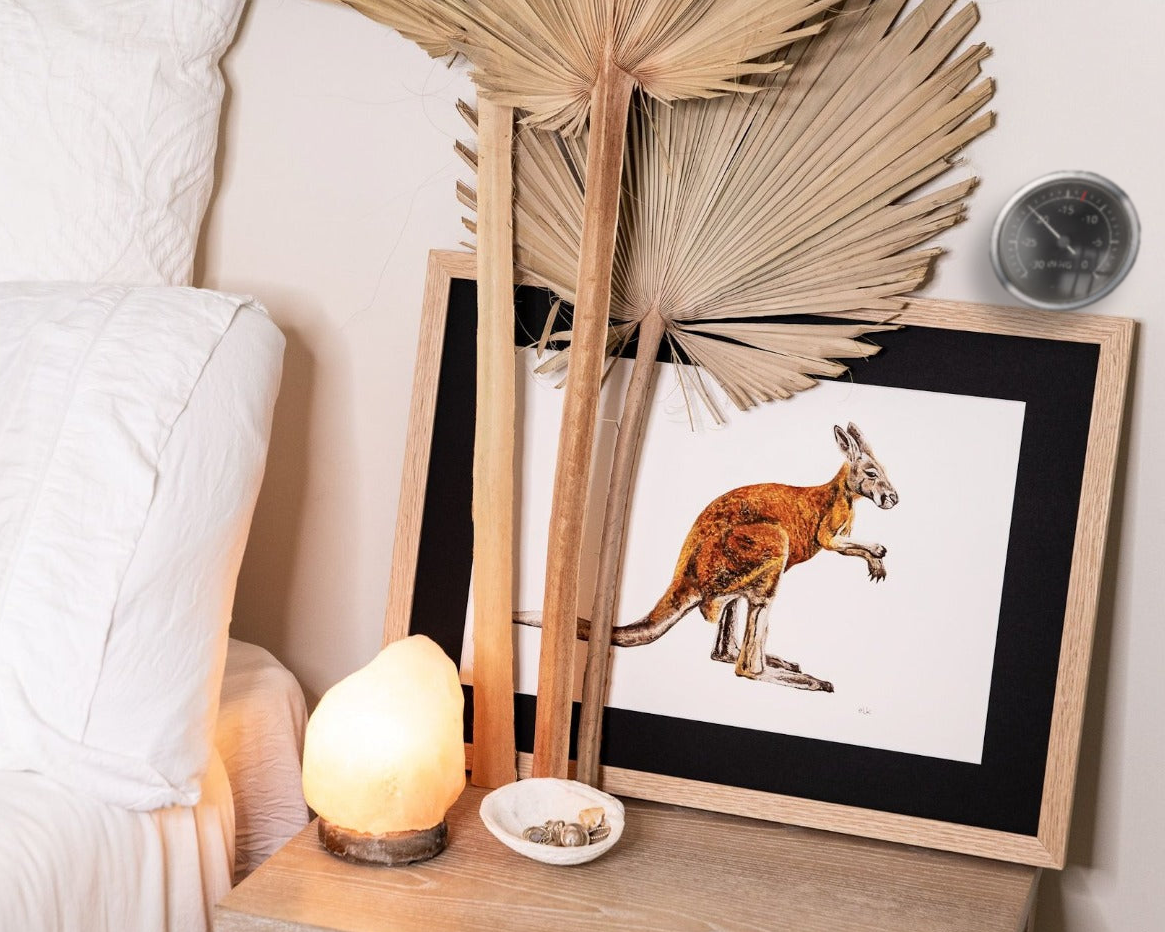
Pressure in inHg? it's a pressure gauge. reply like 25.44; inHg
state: -20; inHg
